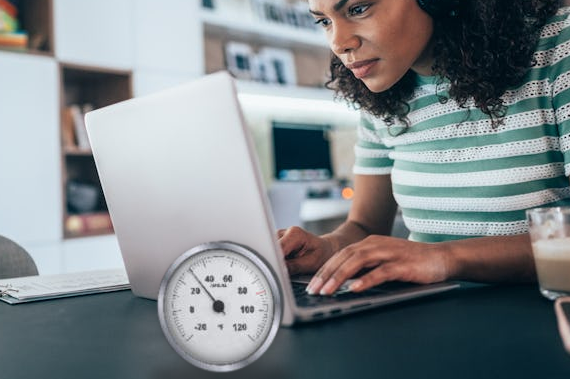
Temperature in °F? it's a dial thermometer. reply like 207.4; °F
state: 30; °F
